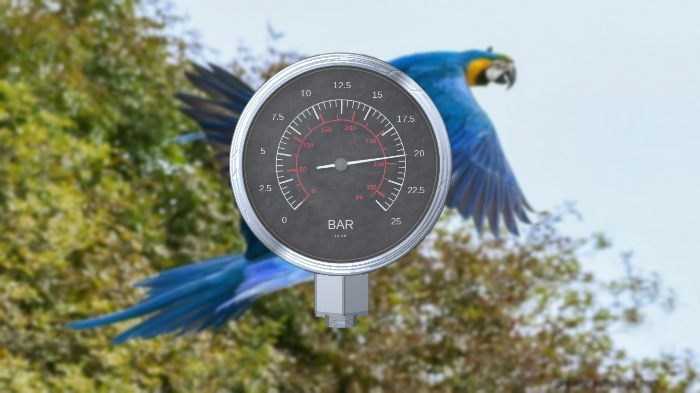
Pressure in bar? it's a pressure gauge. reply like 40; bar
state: 20; bar
